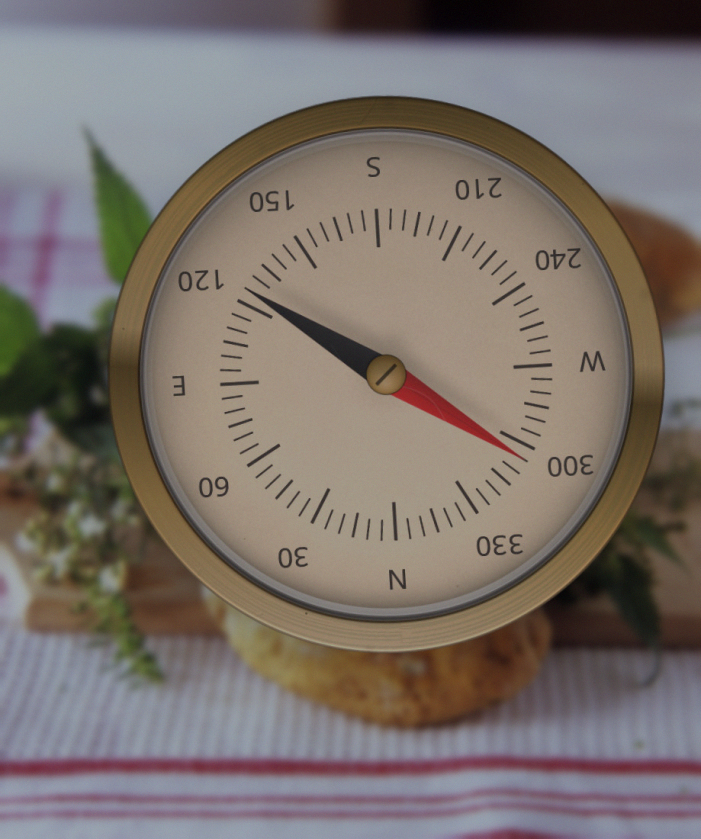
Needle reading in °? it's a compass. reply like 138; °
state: 305; °
